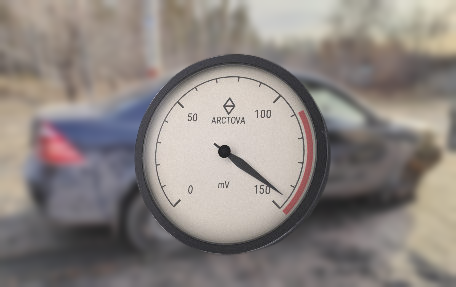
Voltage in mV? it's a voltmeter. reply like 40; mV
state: 145; mV
